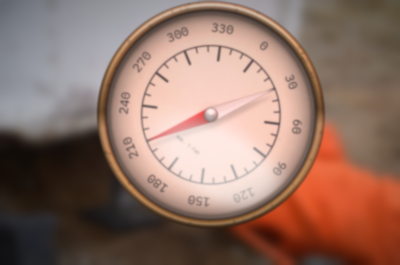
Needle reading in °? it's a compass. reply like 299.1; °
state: 210; °
